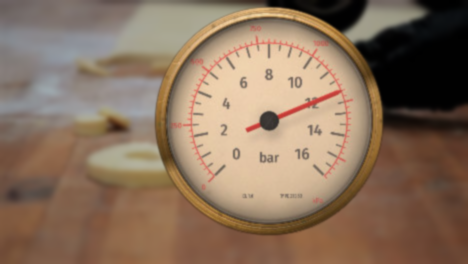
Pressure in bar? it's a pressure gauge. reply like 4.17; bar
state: 12; bar
